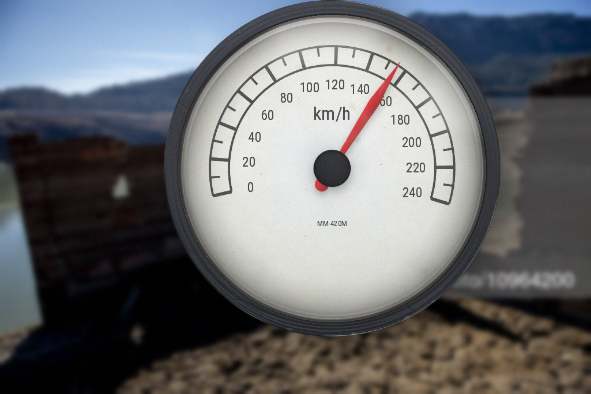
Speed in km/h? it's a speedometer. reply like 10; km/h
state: 155; km/h
